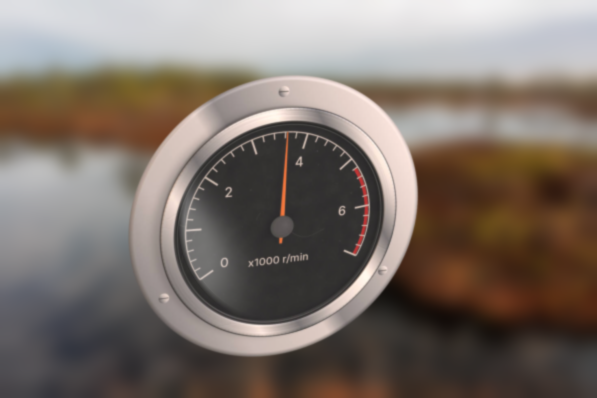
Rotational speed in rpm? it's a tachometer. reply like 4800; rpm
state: 3600; rpm
